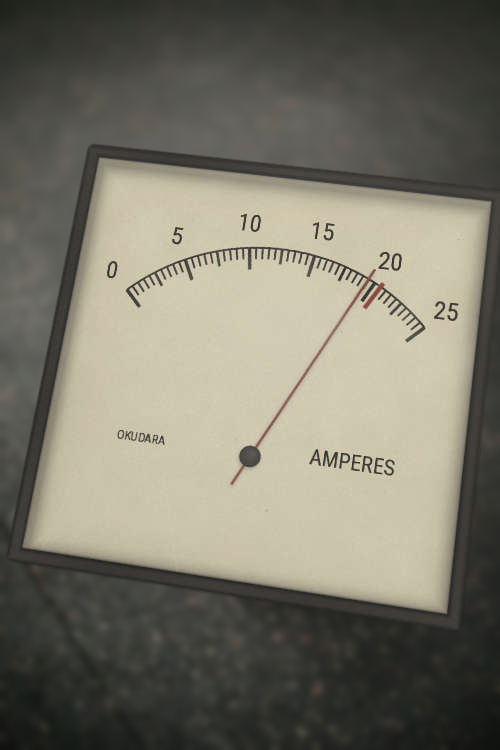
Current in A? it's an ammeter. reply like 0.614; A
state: 19.5; A
